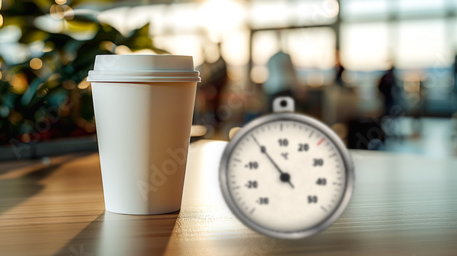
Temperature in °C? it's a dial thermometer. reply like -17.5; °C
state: 0; °C
